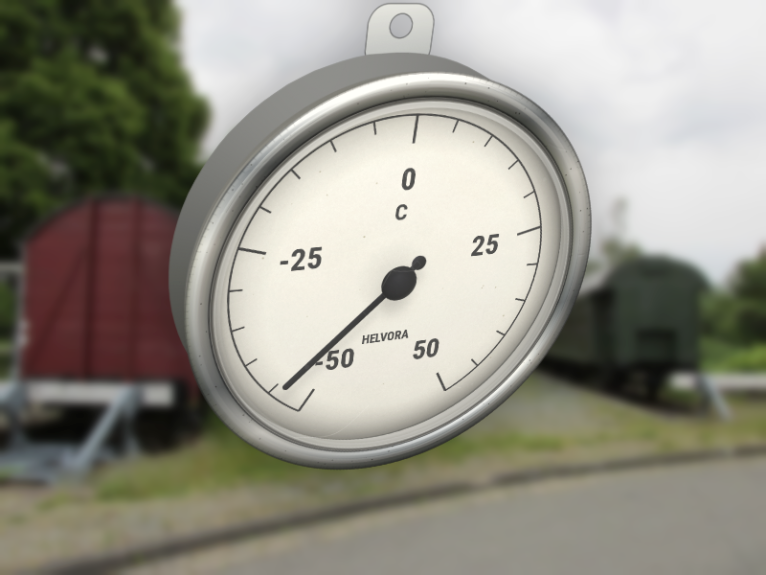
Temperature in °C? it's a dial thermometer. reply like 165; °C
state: -45; °C
